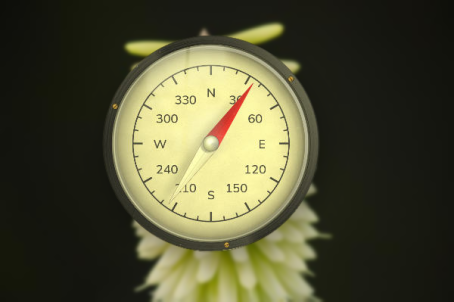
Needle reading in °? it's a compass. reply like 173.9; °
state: 35; °
